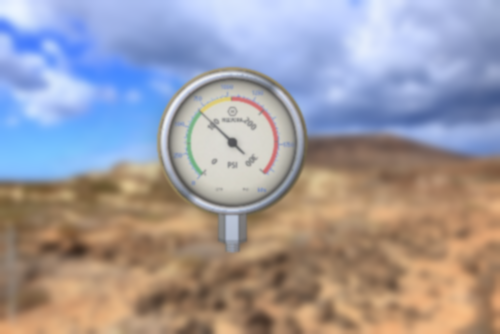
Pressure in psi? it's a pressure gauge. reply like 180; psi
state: 100; psi
